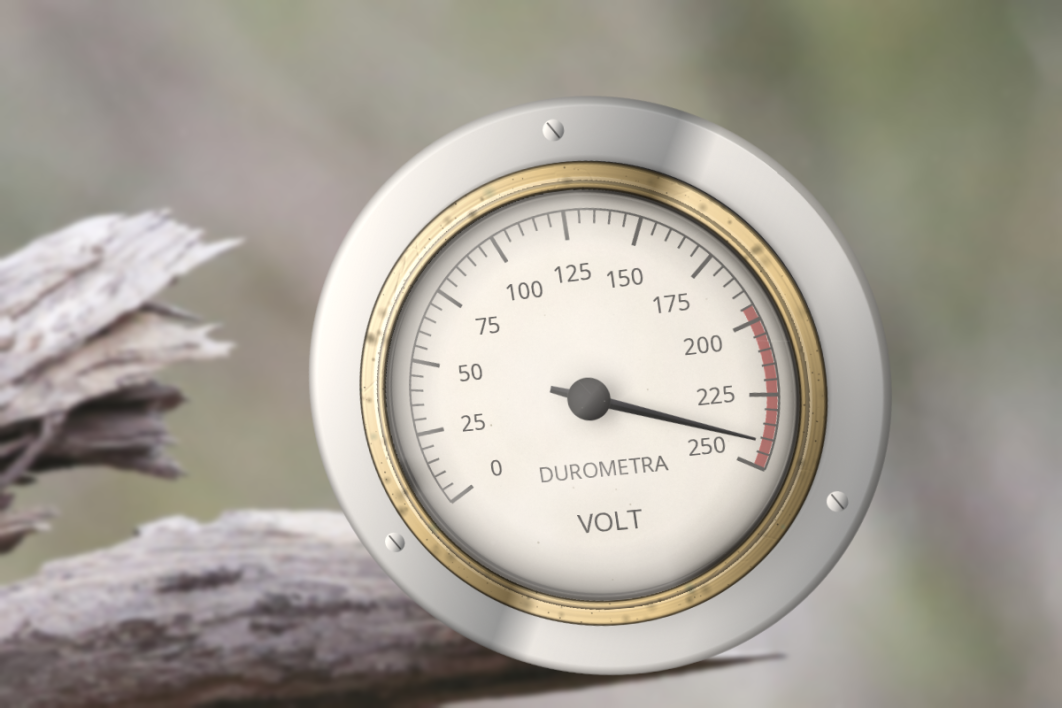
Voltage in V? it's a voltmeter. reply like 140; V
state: 240; V
